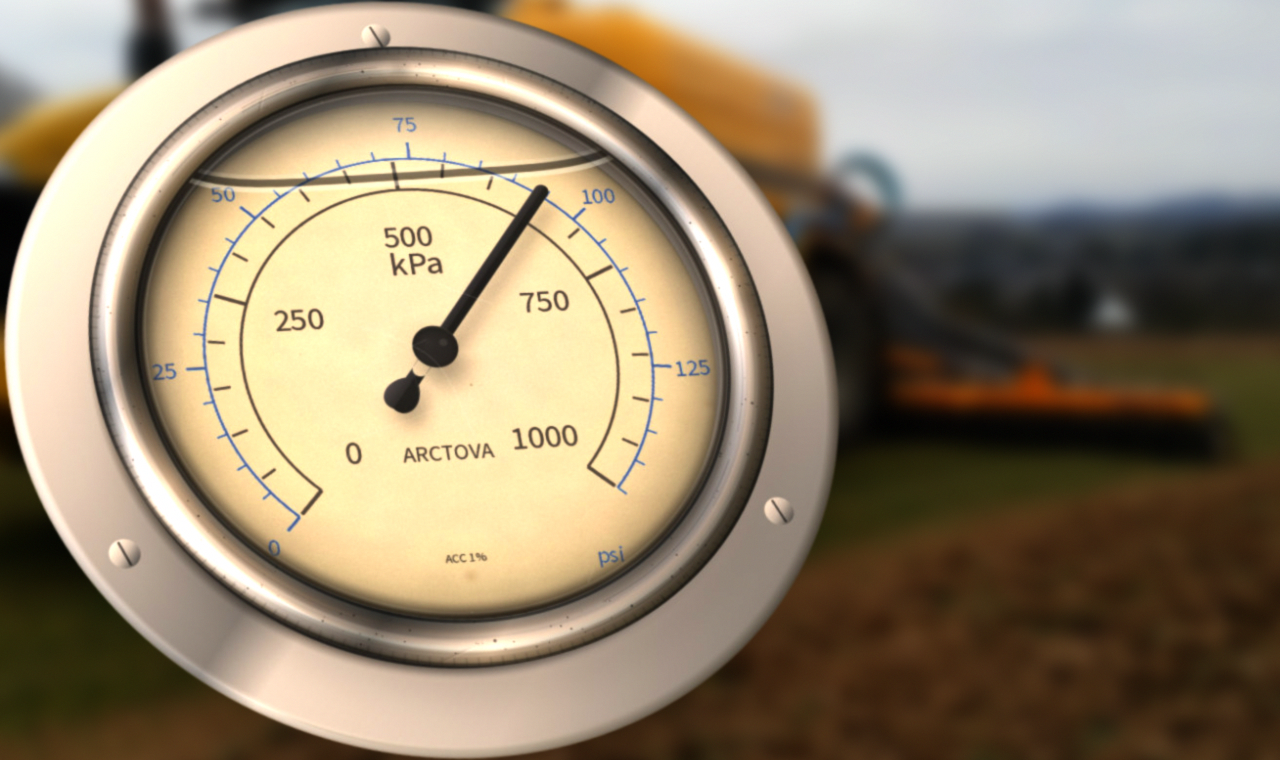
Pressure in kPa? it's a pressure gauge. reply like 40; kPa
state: 650; kPa
